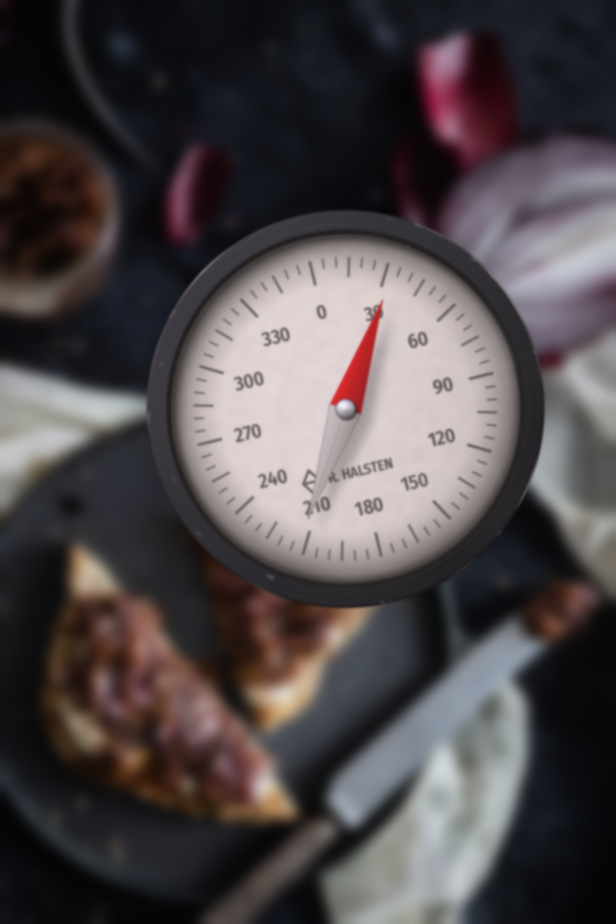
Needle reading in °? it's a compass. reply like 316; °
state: 32.5; °
